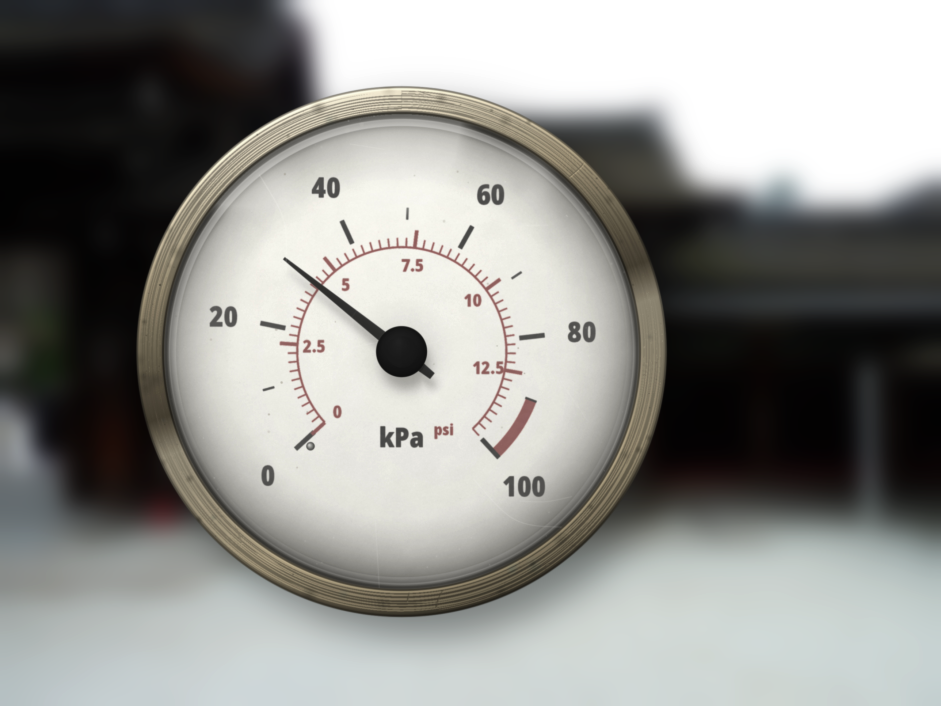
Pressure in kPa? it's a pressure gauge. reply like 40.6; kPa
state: 30; kPa
